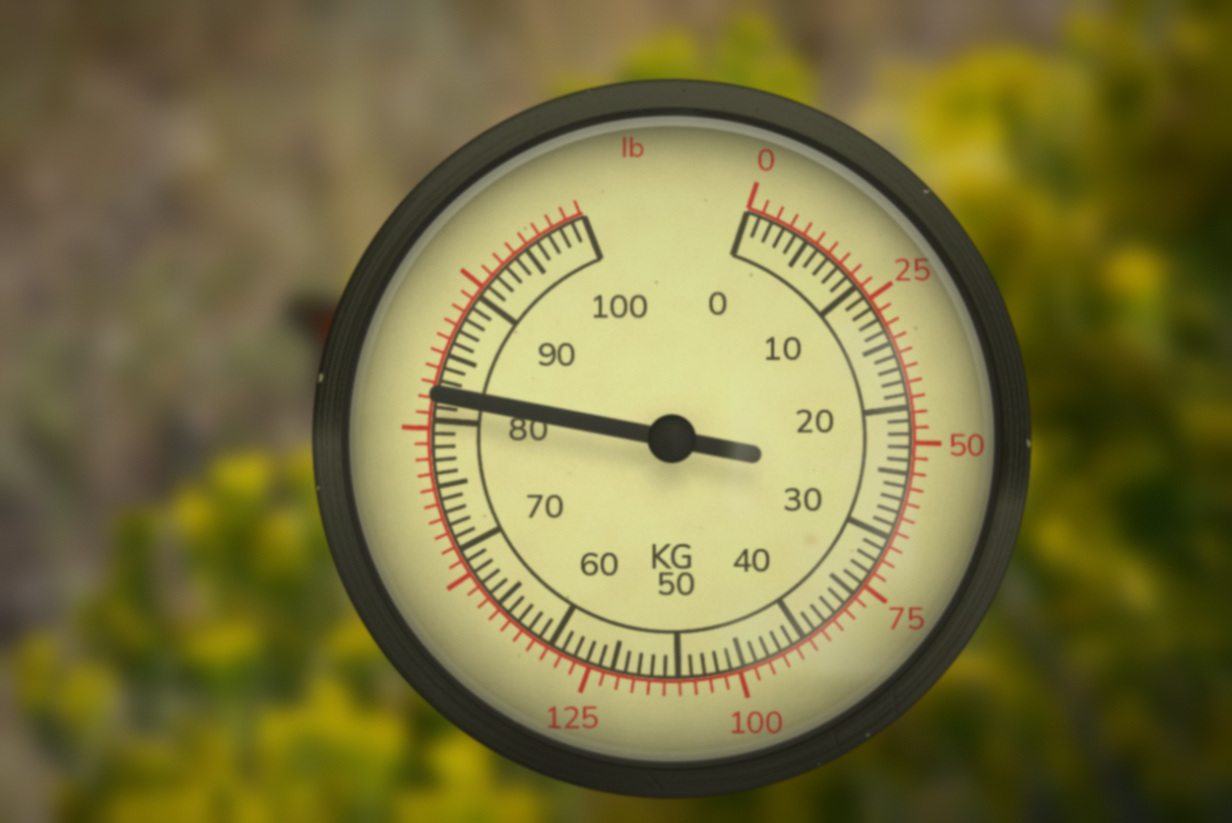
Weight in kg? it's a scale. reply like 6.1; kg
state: 82; kg
